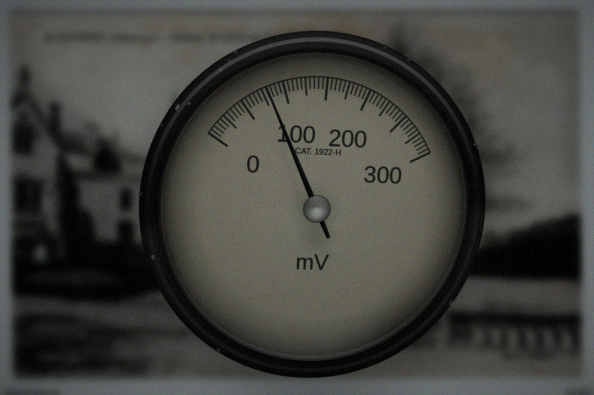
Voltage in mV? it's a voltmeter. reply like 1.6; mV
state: 80; mV
